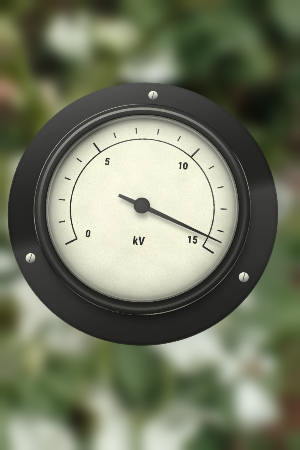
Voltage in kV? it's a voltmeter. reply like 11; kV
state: 14.5; kV
